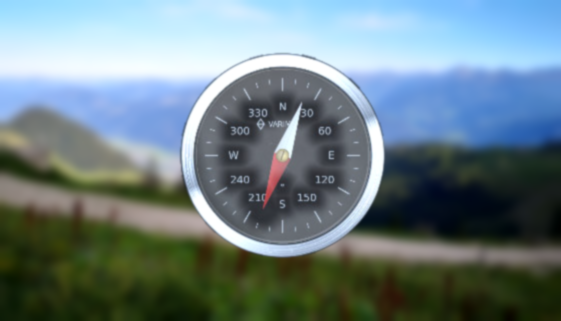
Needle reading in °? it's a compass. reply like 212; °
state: 200; °
